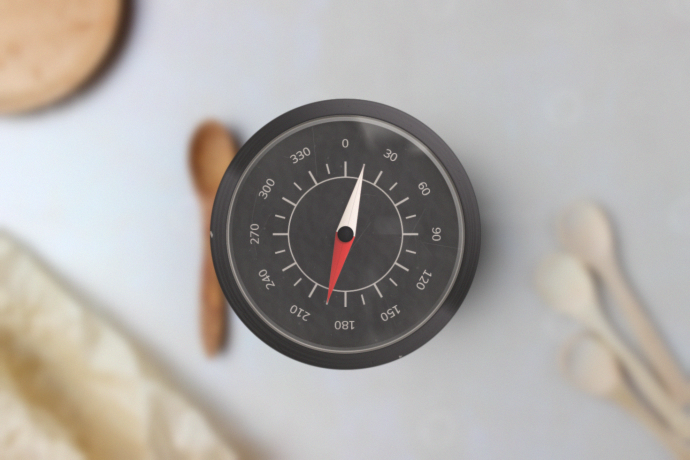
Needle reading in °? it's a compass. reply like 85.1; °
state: 195; °
